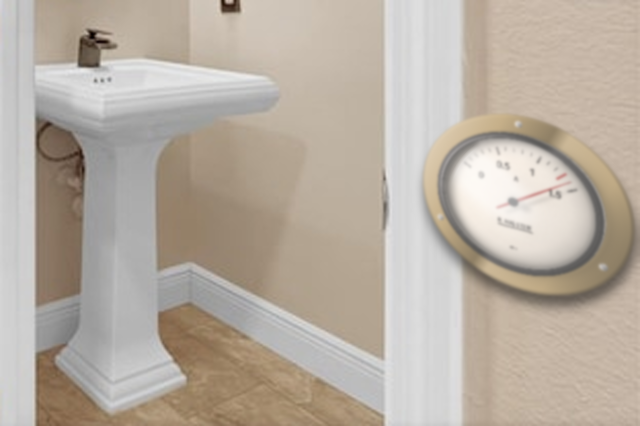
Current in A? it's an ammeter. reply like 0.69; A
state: 1.4; A
